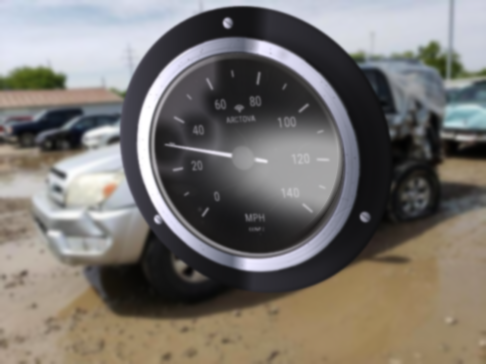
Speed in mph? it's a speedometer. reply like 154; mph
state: 30; mph
